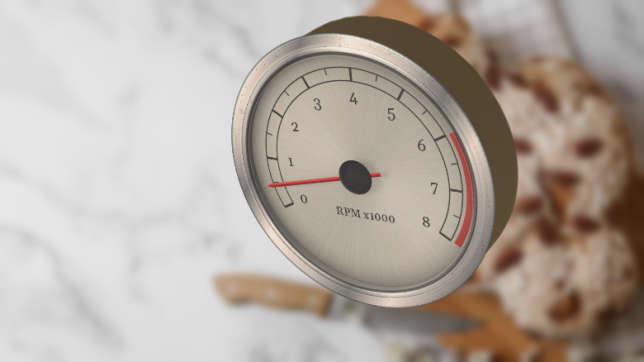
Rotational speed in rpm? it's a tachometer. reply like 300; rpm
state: 500; rpm
